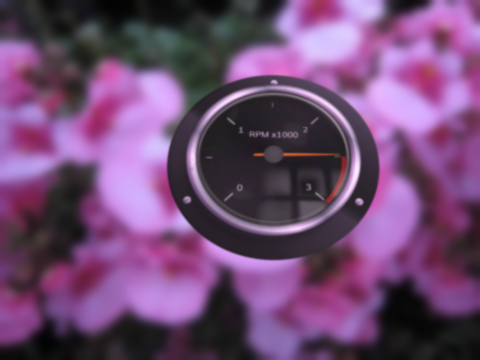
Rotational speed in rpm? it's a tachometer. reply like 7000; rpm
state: 2500; rpm
